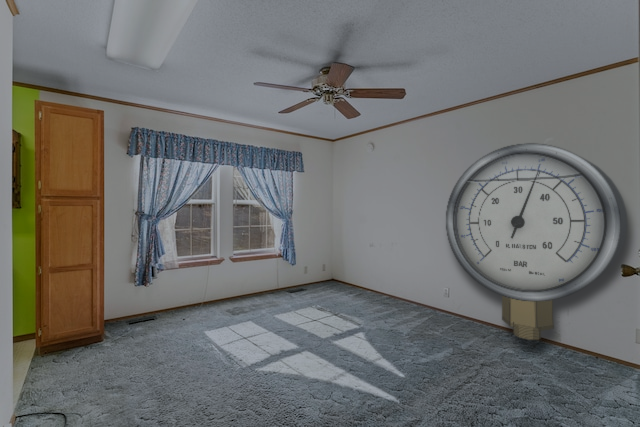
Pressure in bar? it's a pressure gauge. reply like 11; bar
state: 35; bar
